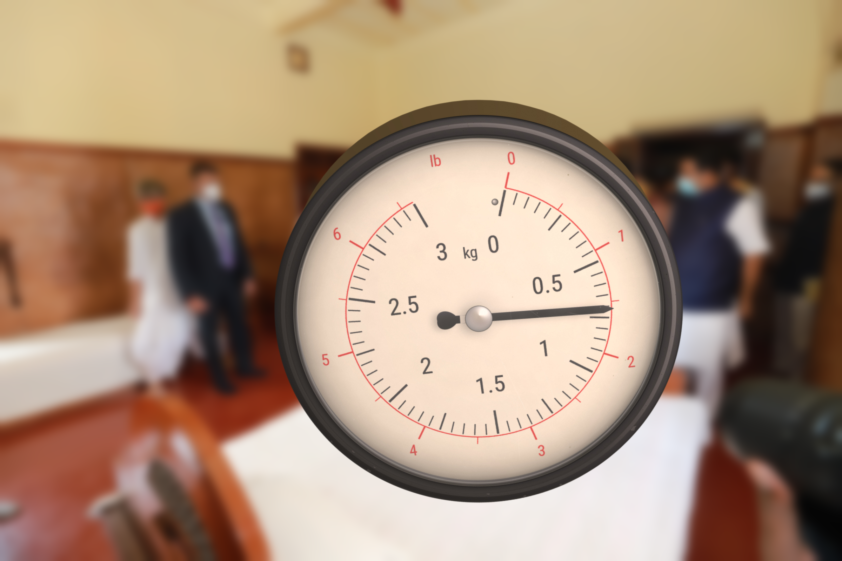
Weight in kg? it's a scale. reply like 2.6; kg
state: 0.7; kg
